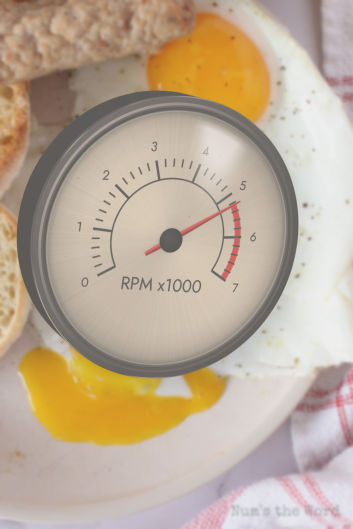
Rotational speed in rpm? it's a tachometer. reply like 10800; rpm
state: 5200; rpm
